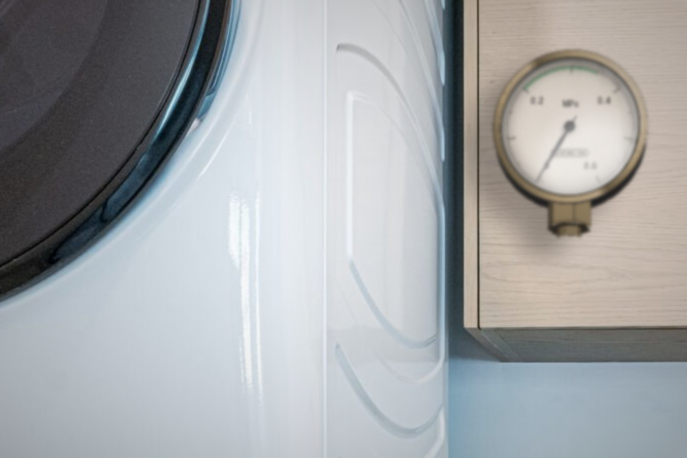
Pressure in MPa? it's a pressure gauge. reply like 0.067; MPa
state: 0; MPa
